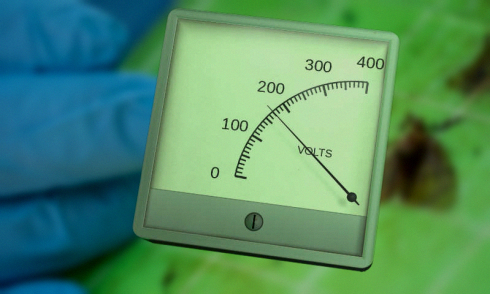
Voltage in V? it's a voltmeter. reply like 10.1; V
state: 170; V
